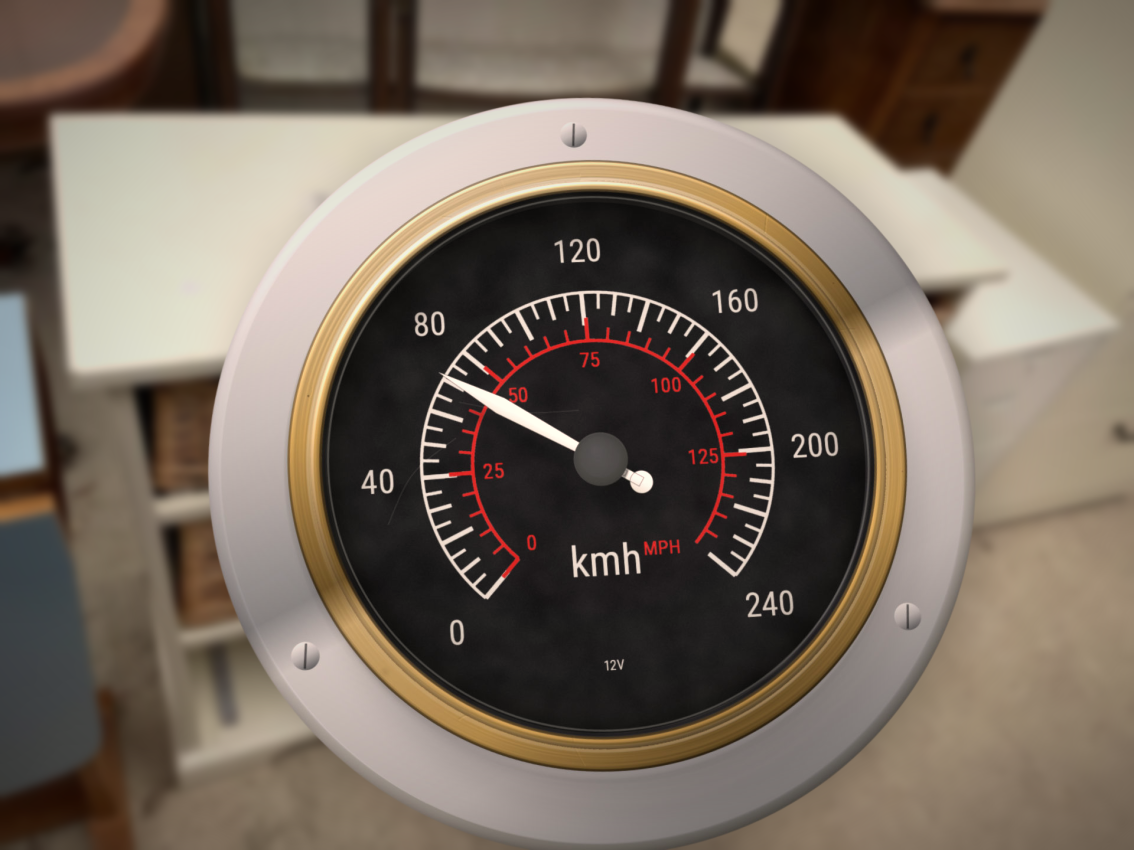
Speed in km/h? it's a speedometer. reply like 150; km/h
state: 70; km/h
